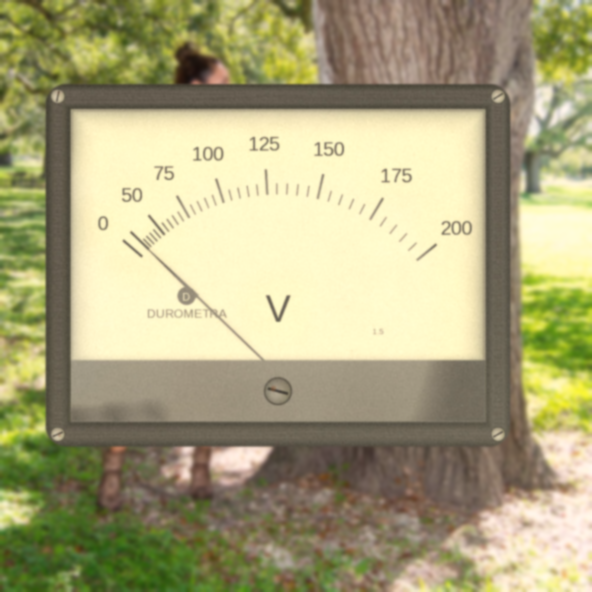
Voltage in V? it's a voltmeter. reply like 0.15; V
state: 25; V
